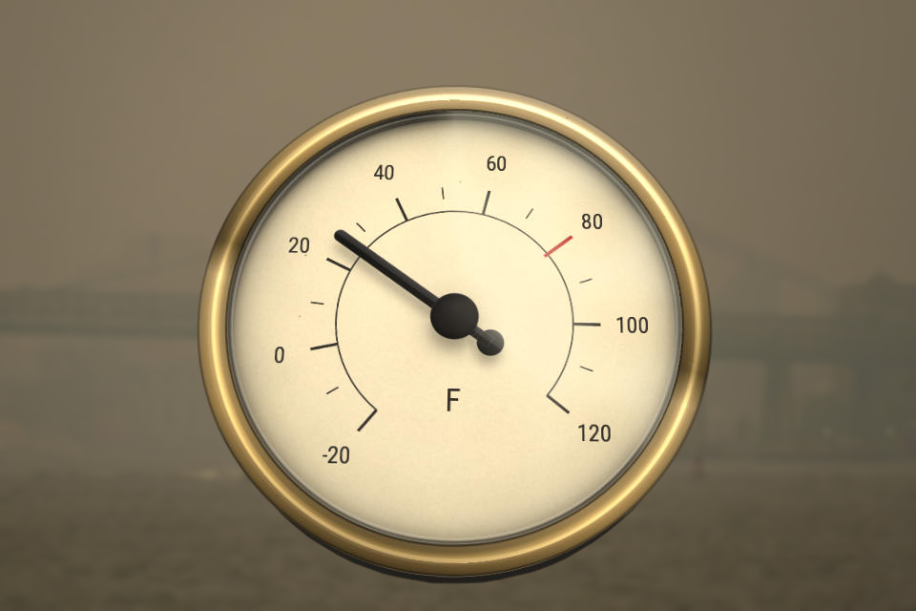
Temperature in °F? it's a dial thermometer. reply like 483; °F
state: 25; °F
